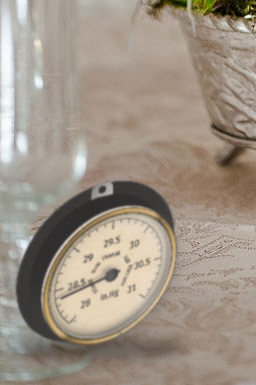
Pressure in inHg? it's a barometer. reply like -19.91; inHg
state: 28.4; inHg
